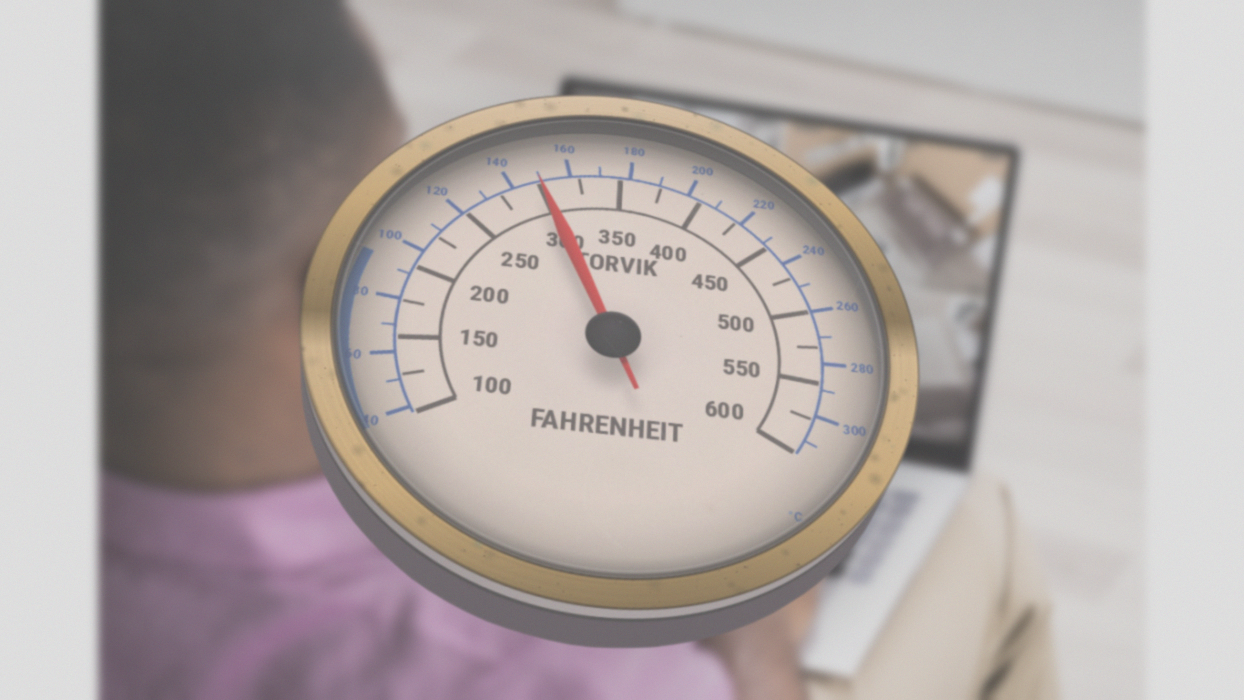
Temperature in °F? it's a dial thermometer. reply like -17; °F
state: 300; °F
